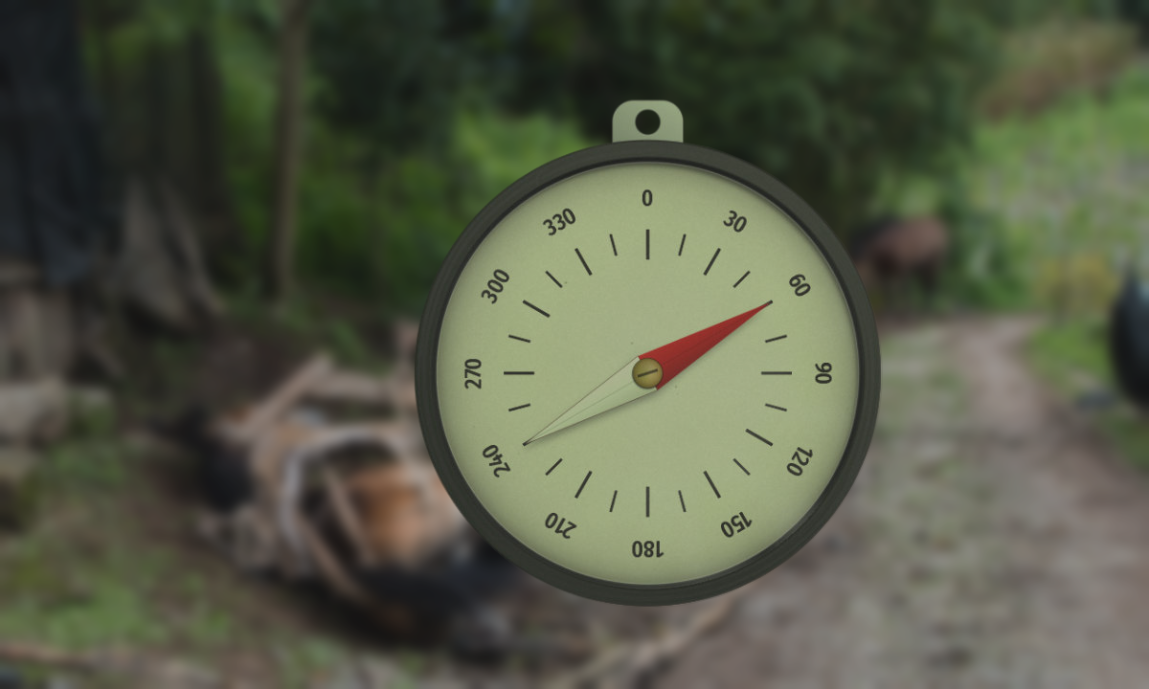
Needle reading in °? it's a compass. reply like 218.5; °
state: 60; °
